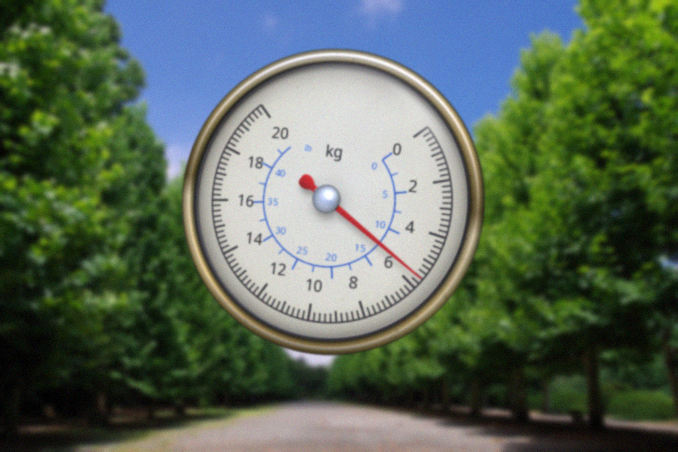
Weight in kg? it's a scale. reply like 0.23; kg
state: 5.6; kg
